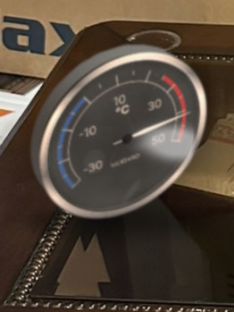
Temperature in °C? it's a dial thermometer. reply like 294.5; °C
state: 40; °C
